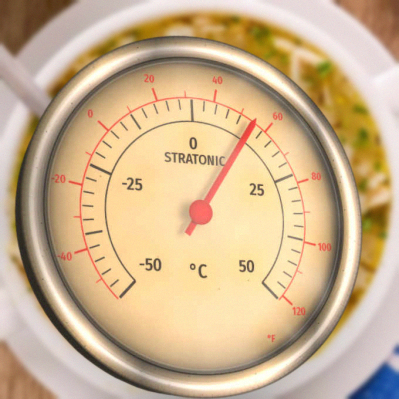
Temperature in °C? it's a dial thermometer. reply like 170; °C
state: 12.5; °C
